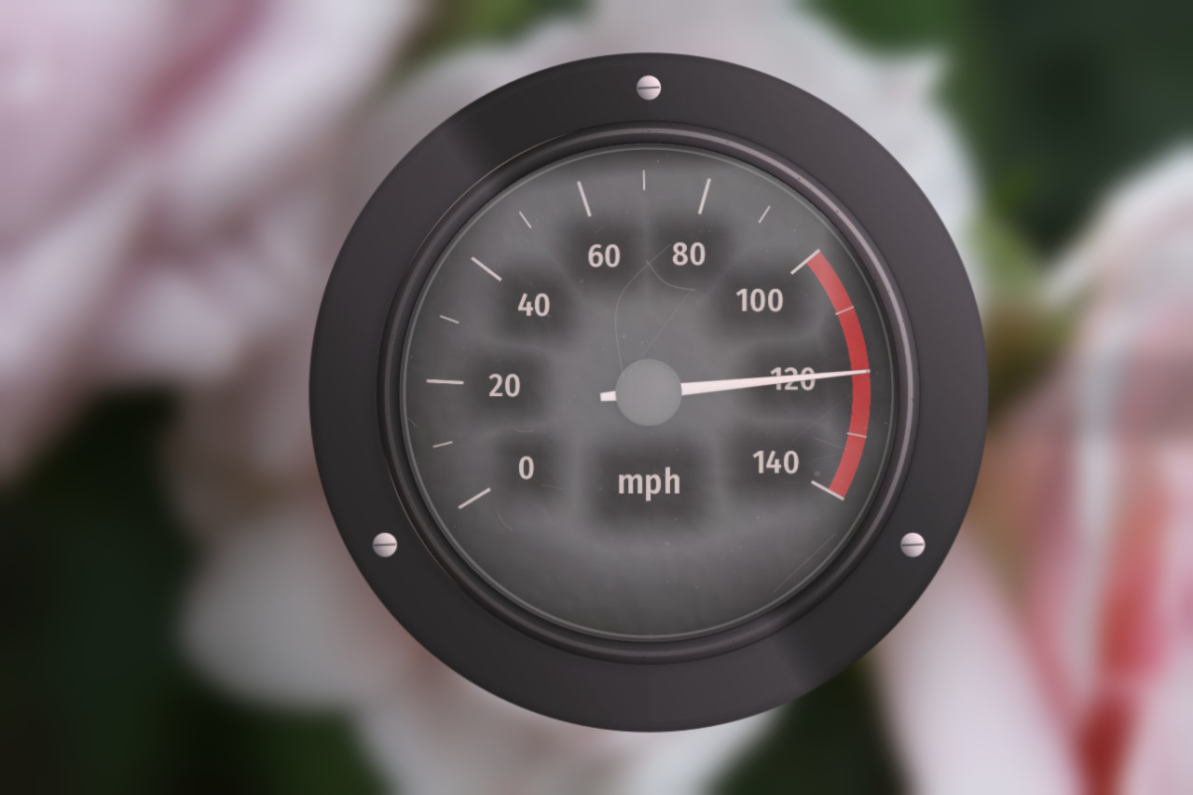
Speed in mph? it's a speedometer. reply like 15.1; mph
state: 120; mph
